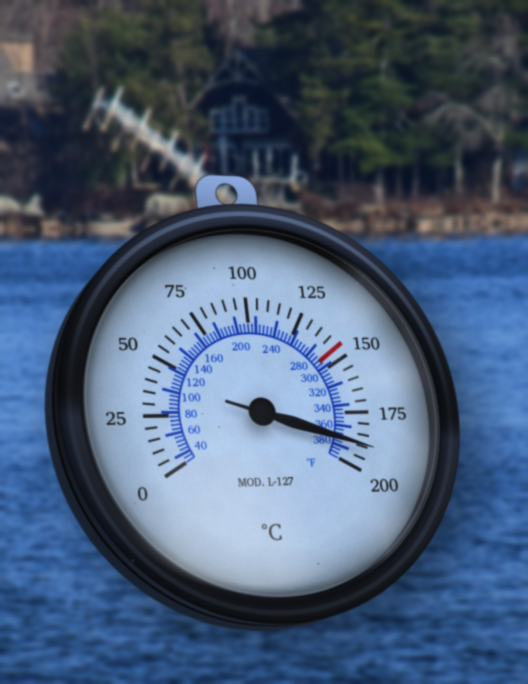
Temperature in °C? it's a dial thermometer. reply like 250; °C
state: 190; °C
